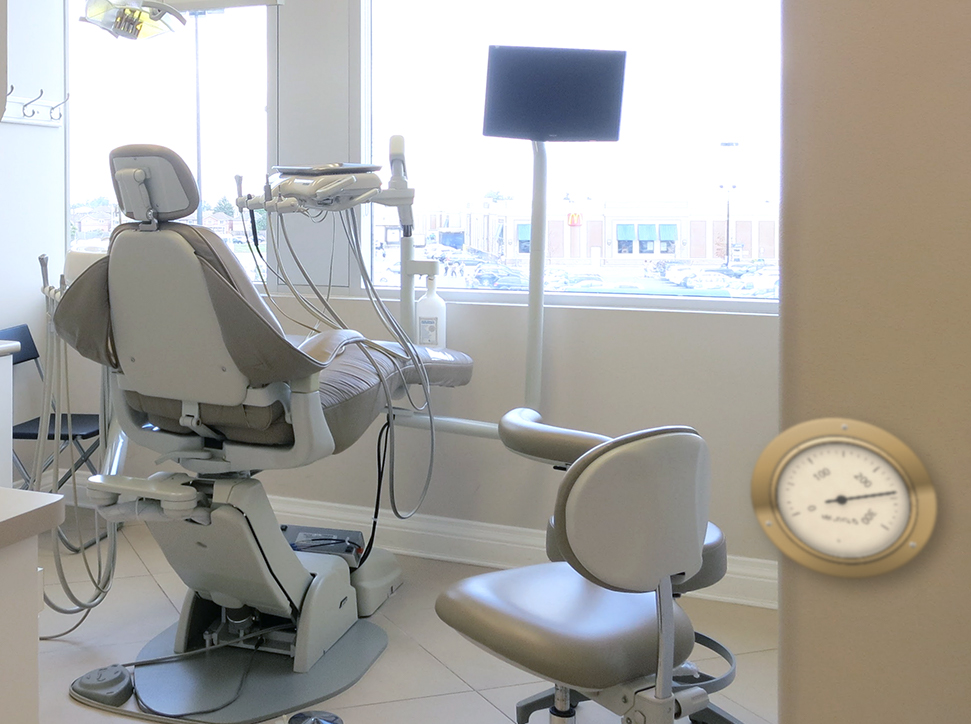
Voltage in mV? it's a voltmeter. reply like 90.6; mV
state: 240; mV
